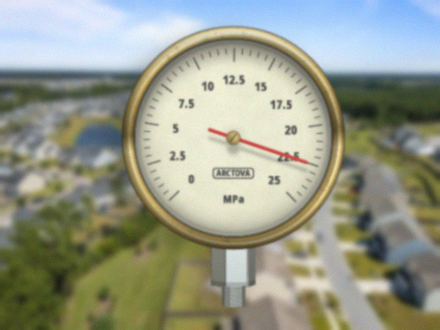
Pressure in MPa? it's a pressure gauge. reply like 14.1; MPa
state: 22.5; MPa
